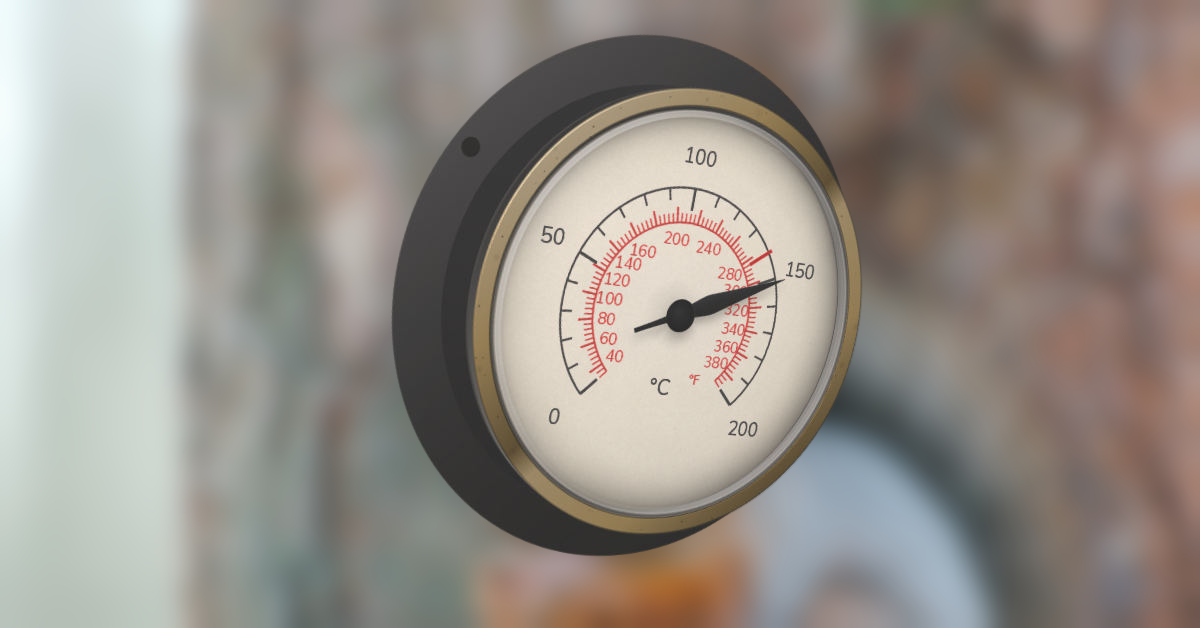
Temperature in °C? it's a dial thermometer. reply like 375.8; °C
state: 150; °C
